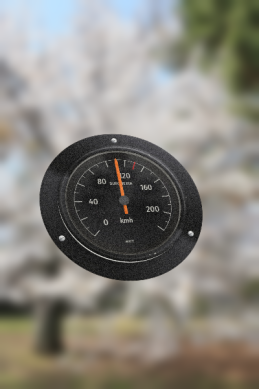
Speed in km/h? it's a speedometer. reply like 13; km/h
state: 110; km/h
